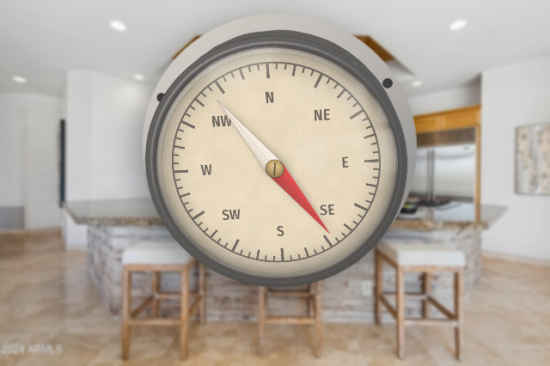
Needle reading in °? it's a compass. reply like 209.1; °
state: 145; °
